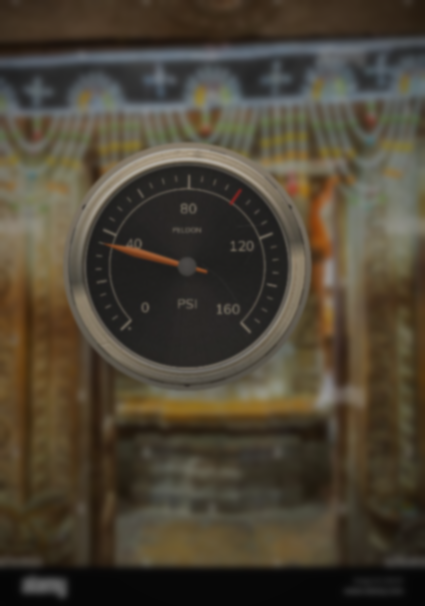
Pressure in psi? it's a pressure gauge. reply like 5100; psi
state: 35; psi
